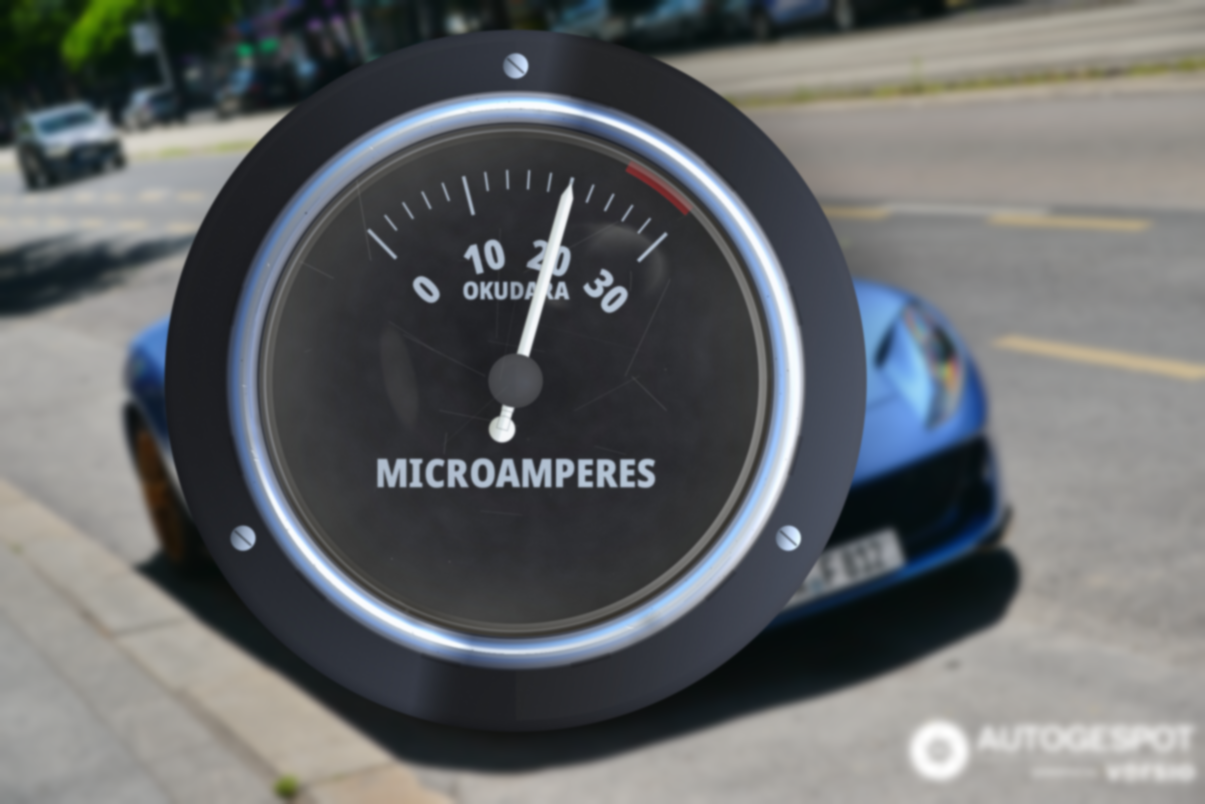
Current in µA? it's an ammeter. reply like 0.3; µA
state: 20; µA
